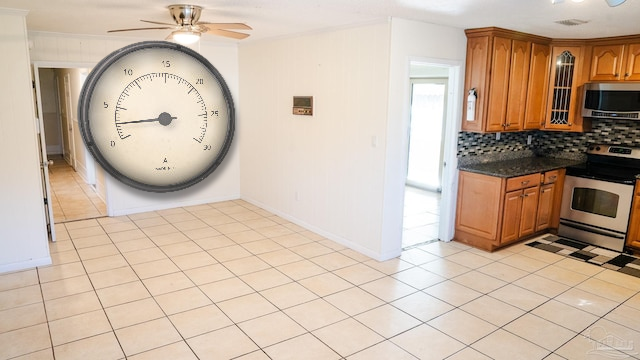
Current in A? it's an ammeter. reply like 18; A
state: 2.5; A
